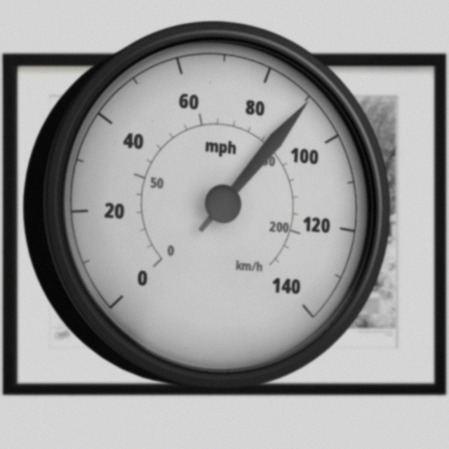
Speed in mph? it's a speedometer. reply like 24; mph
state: 90; mph
